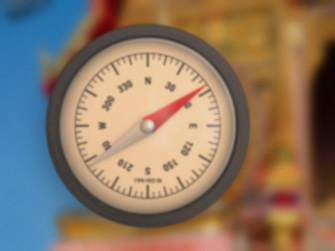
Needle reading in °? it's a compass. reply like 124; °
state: 55; °
